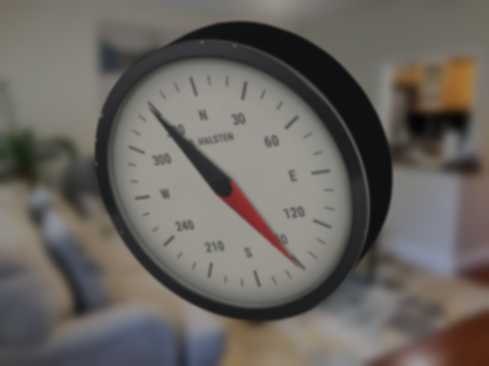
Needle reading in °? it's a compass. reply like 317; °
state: 150; °
